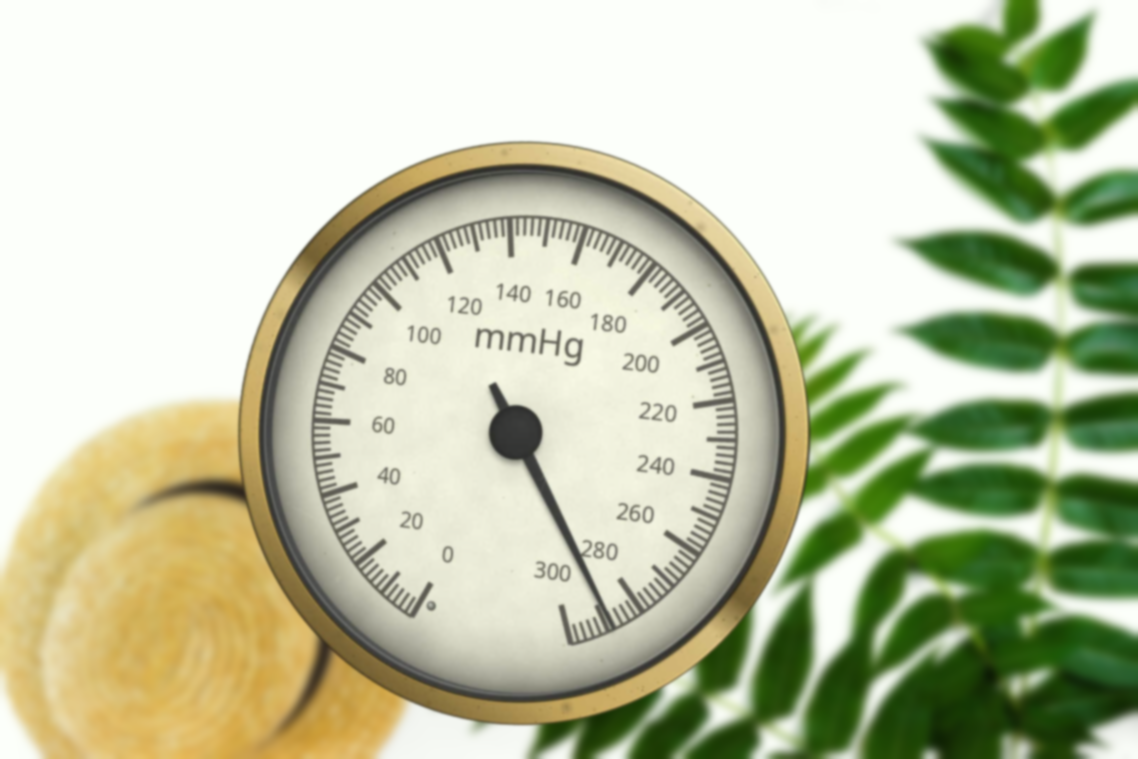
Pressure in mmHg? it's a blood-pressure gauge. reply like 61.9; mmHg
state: 288; mmHg
